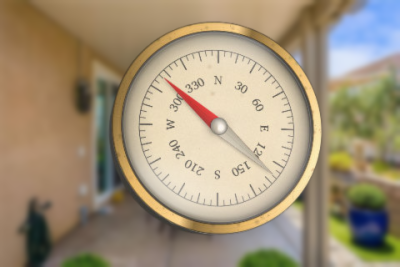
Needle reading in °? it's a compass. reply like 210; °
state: 310; °
